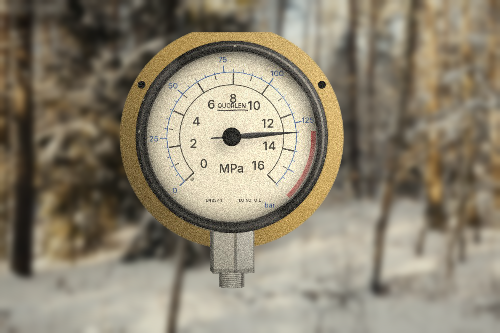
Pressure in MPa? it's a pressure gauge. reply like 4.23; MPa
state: 13; MPa
